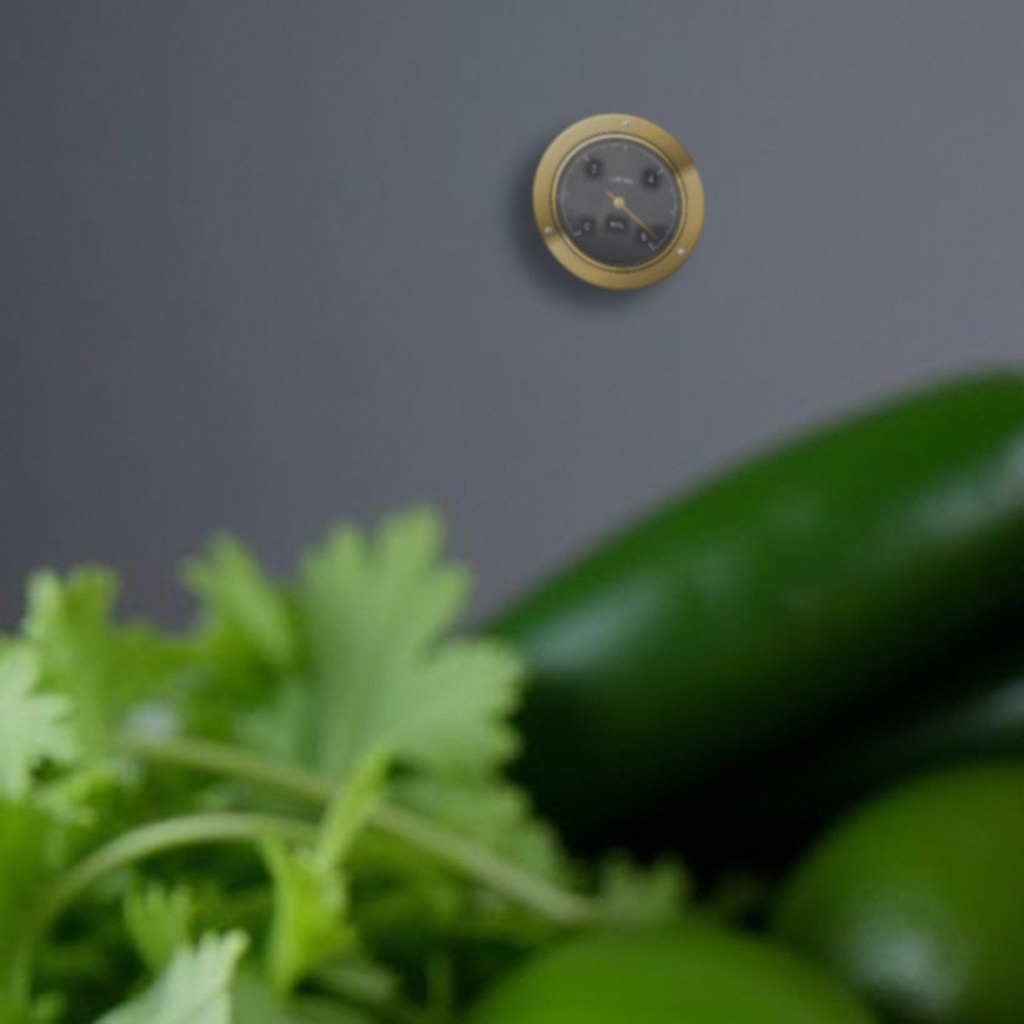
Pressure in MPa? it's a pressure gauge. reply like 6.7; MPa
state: 5.75; MPa
